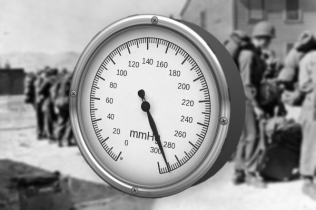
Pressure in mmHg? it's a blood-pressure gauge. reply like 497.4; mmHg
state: 290; mmHg
